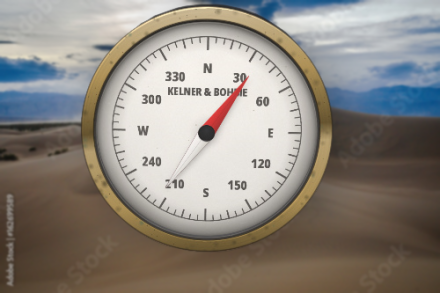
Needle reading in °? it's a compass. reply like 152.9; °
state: 35; °
